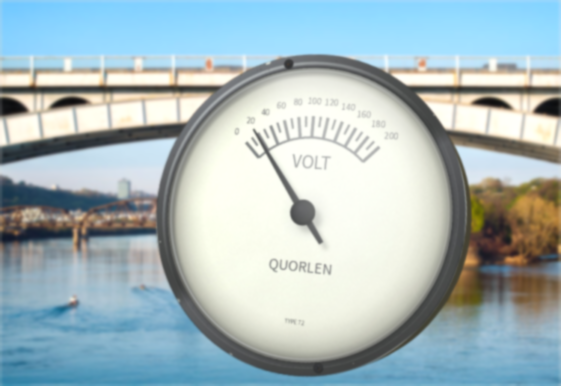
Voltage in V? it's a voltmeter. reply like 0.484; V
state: 20; V
